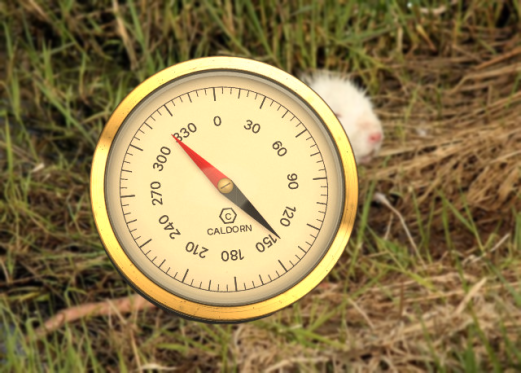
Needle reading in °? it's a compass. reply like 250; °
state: 320; °
